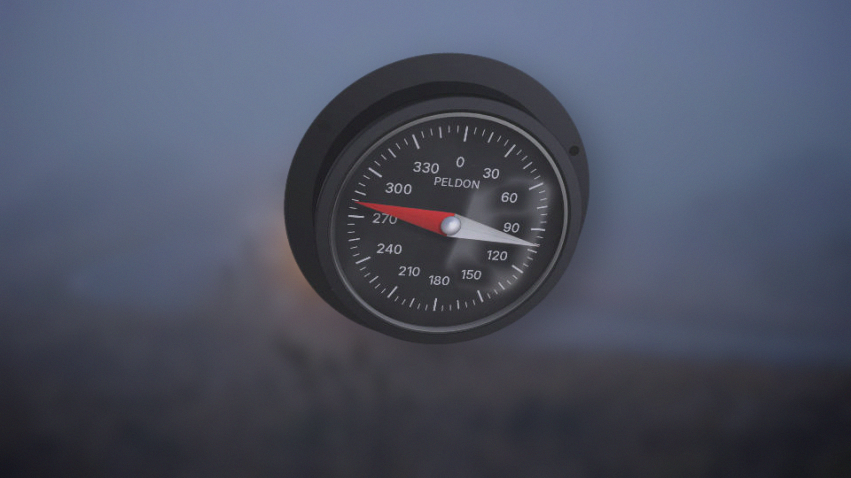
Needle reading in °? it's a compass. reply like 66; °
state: 280; °
